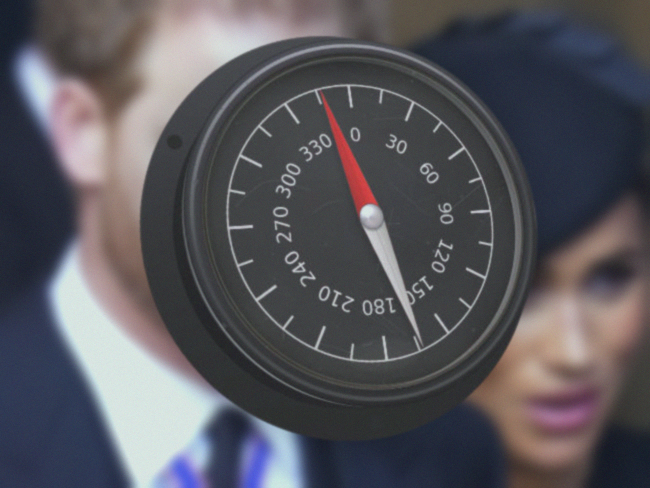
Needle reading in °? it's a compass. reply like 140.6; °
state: 345; °
